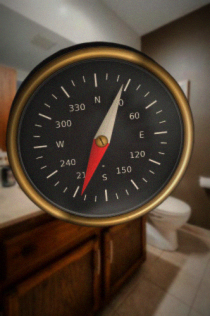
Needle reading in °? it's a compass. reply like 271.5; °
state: 205; °
